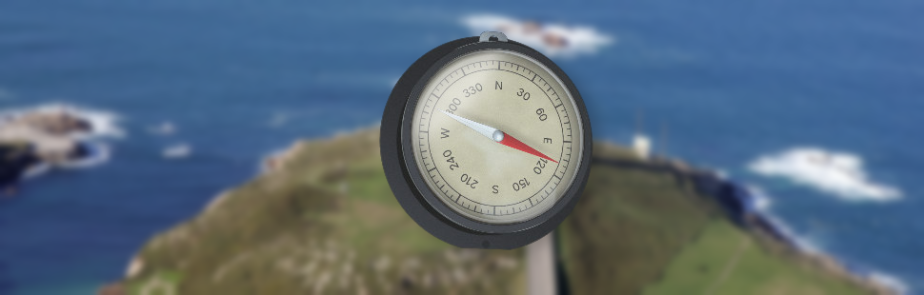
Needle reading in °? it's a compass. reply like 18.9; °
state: 110; °
